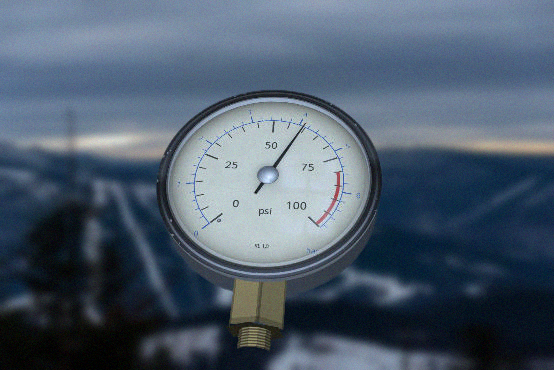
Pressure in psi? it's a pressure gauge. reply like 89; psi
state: 60; psi
